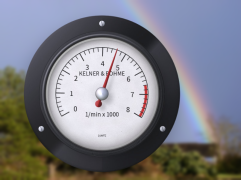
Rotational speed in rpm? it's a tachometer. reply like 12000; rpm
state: 4600; rpm
